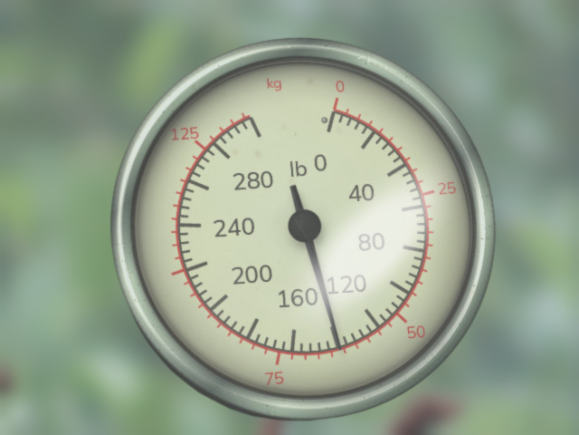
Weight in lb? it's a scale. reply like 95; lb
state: 140; lb
